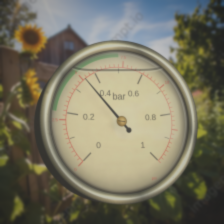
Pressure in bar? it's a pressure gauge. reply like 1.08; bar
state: 0.35; bar
